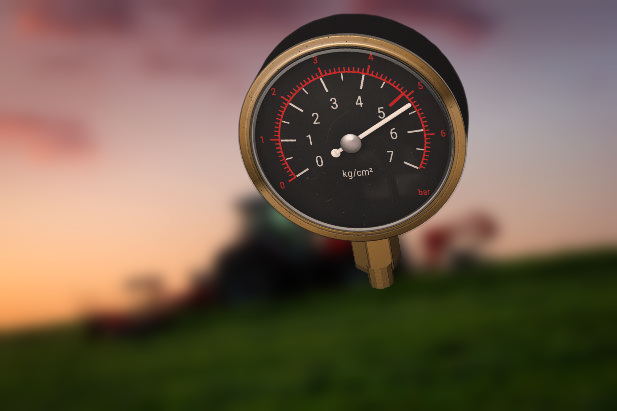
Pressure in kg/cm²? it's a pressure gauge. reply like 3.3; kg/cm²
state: 5.25; kg/cm²
